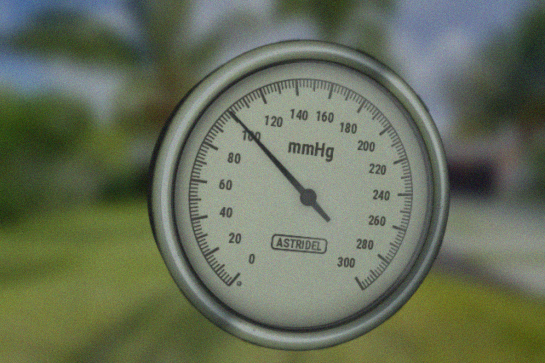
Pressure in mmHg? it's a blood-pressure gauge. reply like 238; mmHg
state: 100; mmHg
